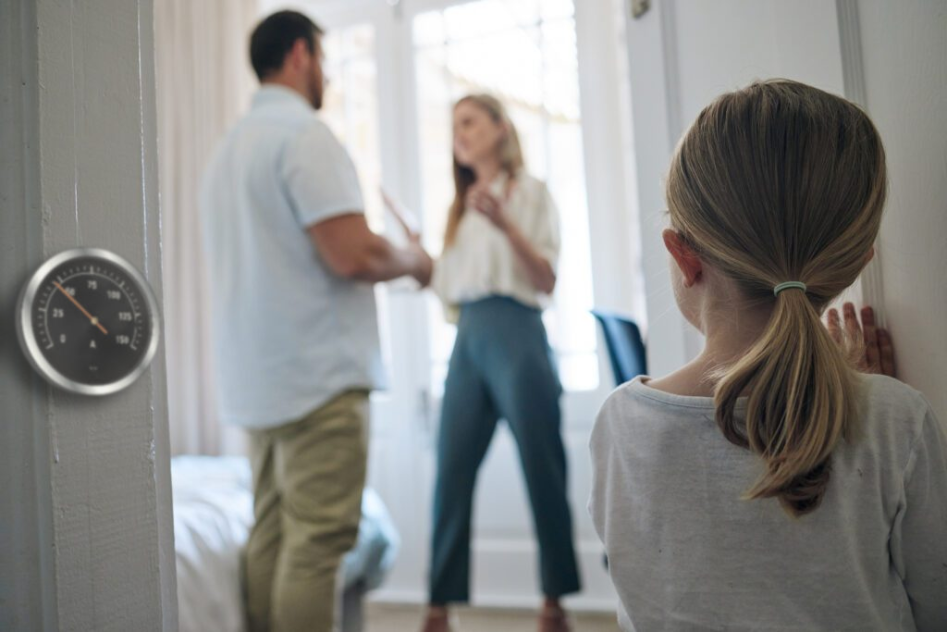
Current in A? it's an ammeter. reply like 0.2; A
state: 45; A
